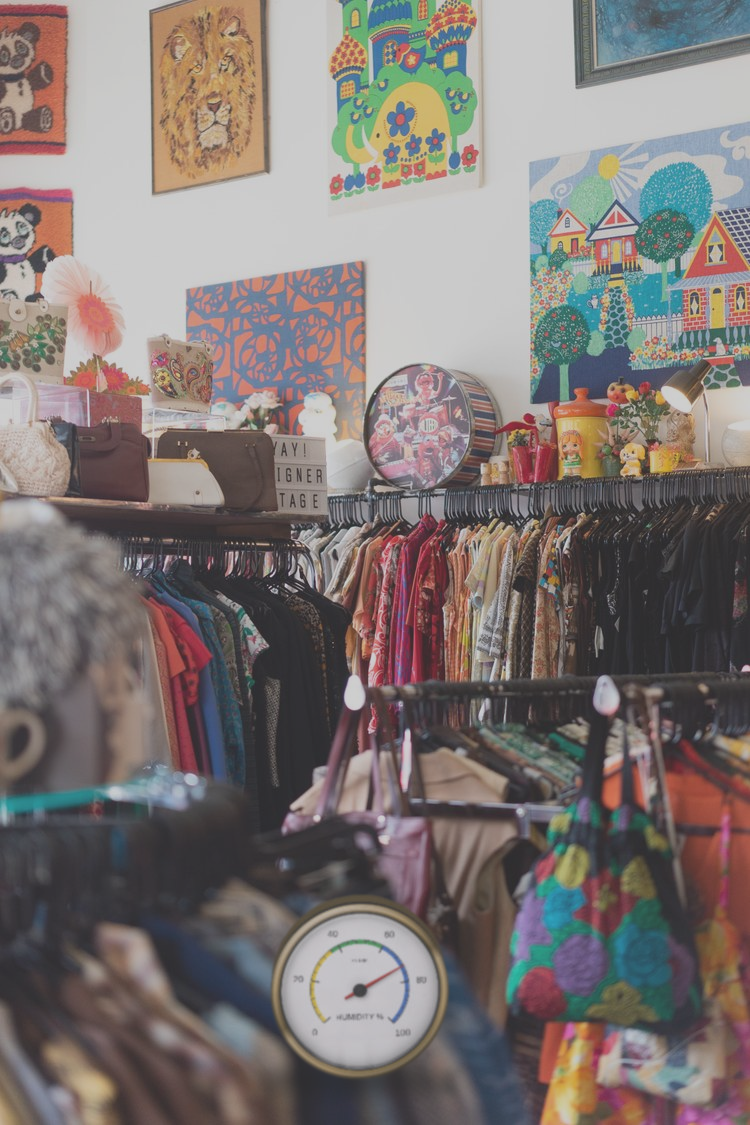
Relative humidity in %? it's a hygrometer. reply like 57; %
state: 72; %
